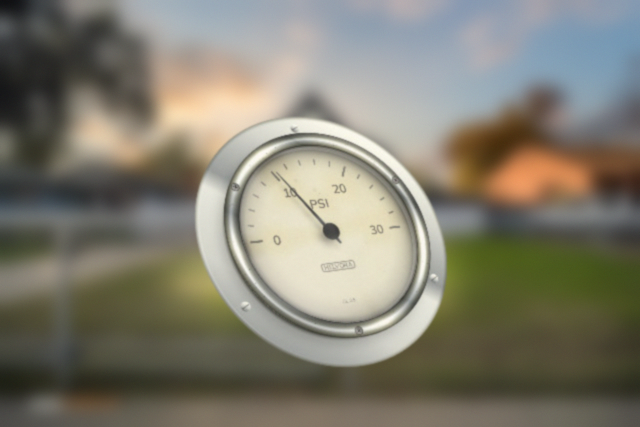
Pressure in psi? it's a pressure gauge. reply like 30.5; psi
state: 10; psi
